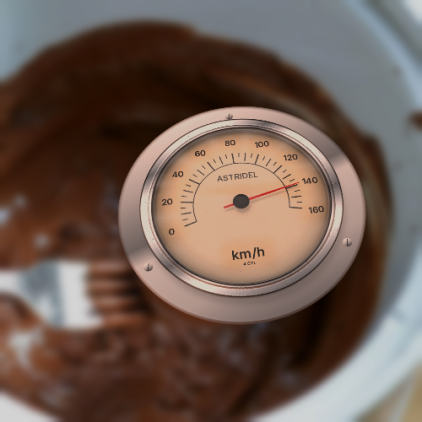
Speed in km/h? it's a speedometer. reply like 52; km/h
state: 140; km/h
